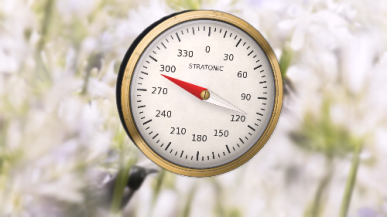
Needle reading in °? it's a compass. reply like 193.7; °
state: 290; °
